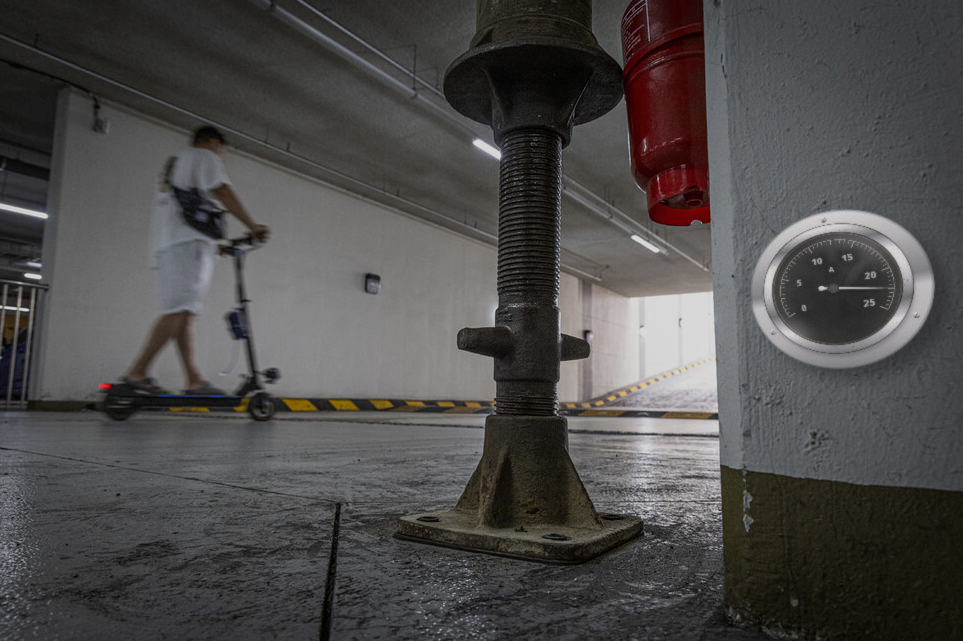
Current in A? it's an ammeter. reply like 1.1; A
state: 22.5; A
